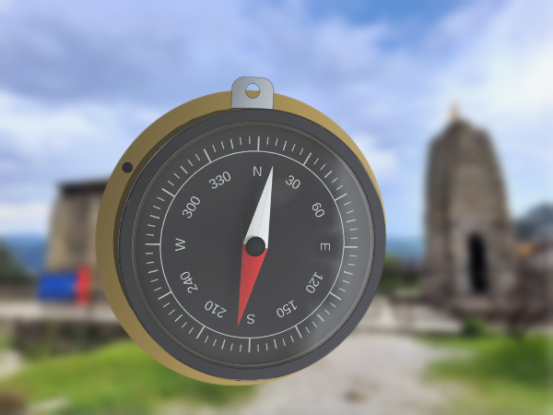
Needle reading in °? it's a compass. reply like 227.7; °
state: 190; °
